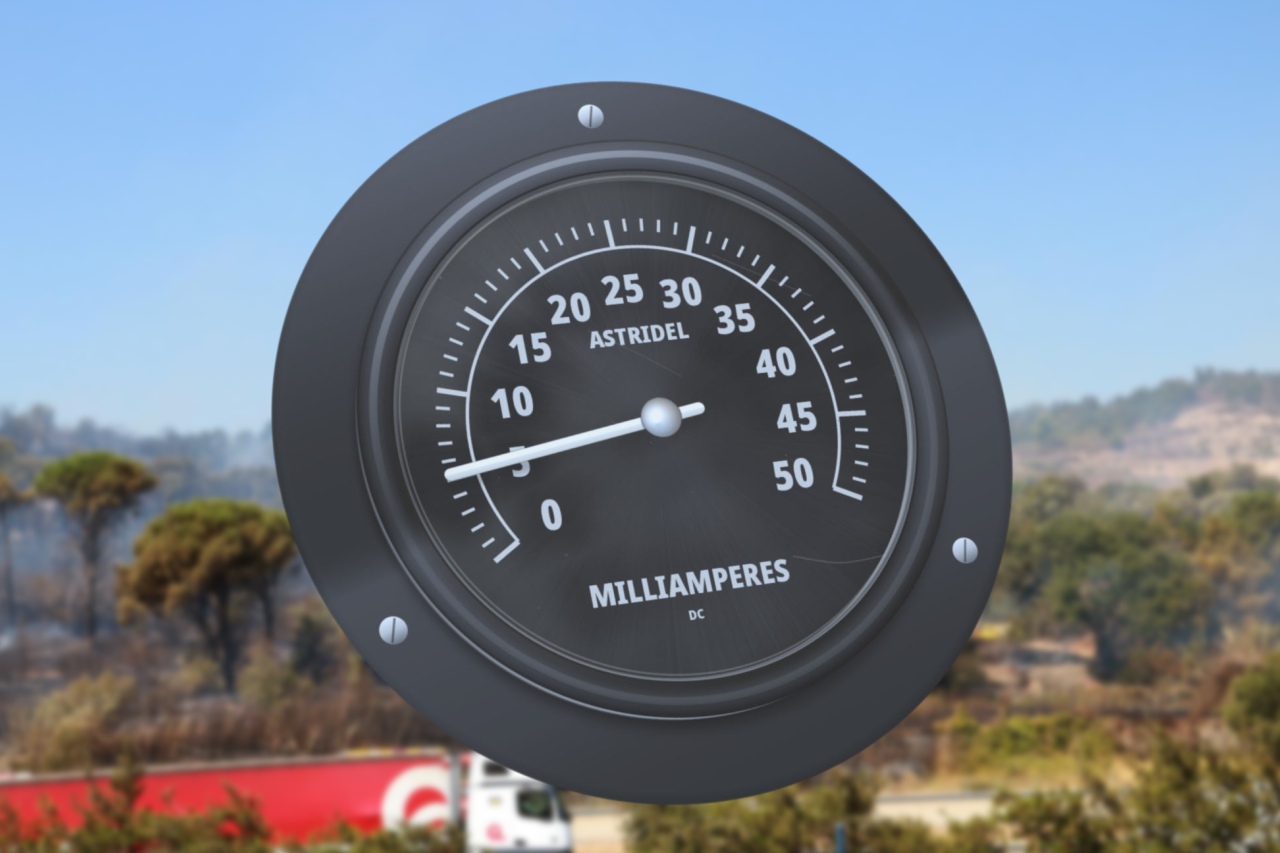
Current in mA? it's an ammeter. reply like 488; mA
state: 5; mA
